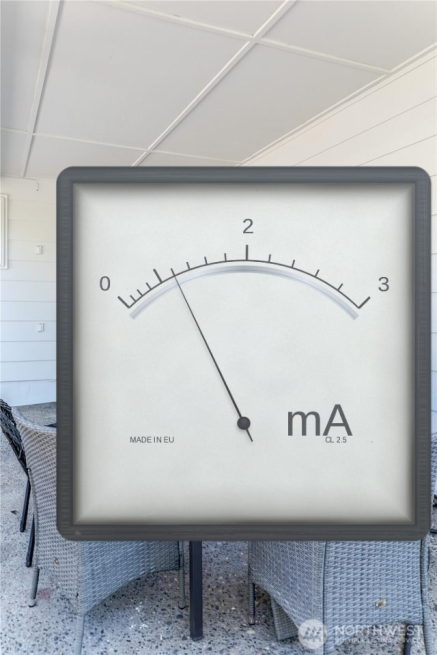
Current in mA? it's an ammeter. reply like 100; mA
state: 1.2; mA
